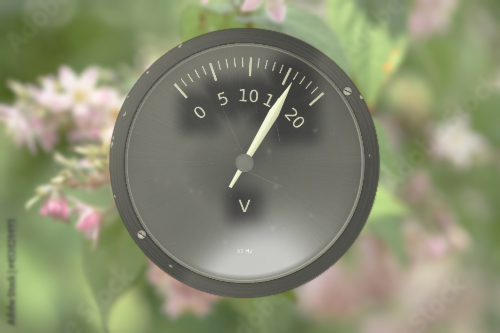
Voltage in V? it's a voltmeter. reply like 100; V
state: 16; V
